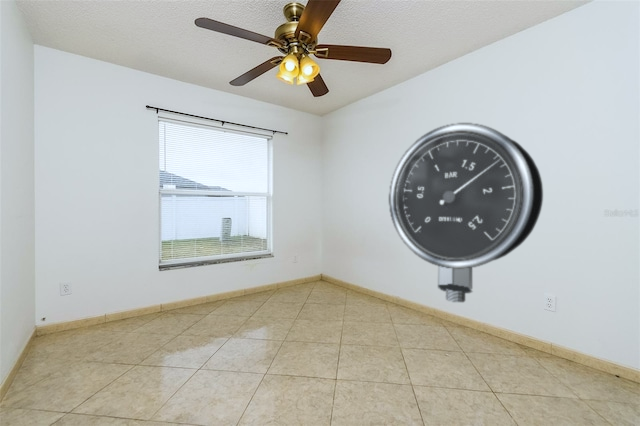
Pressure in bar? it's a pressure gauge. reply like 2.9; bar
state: 1.75; bar
